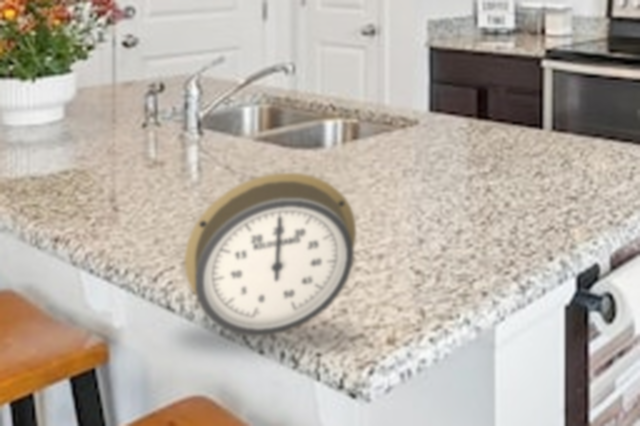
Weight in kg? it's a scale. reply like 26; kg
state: 25; kg
